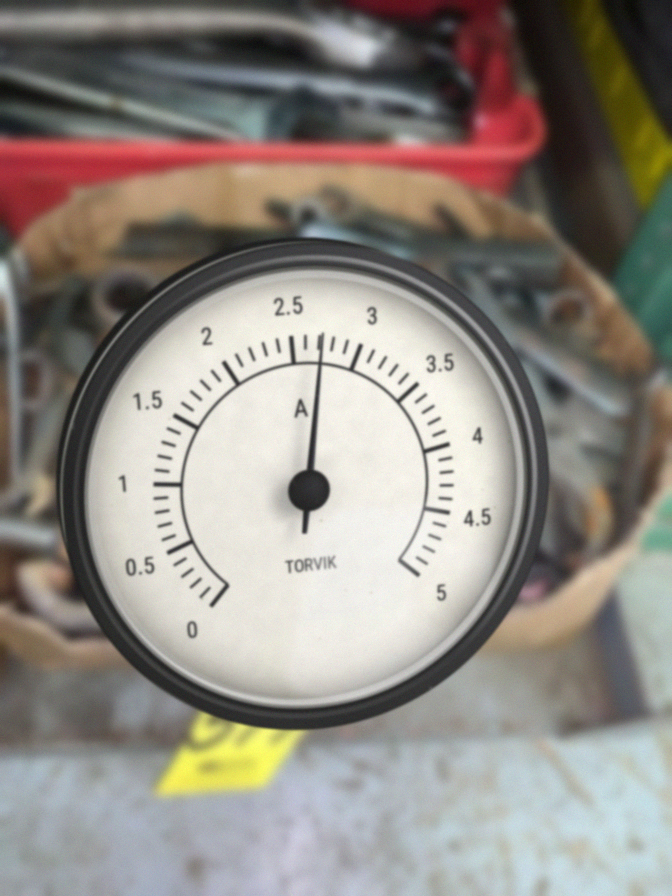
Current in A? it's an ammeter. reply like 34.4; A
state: 2.7; A
